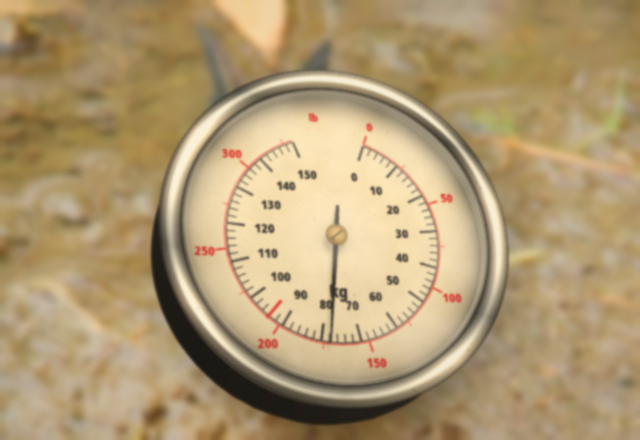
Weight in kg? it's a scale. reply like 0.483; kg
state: 78; kg
